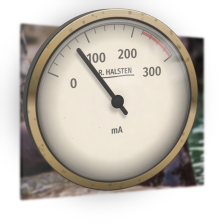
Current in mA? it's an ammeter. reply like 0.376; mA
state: 70; mA
